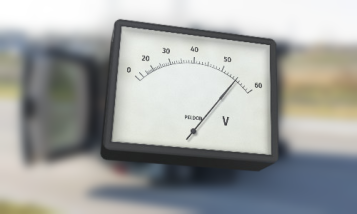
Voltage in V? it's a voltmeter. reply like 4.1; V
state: 55; V
